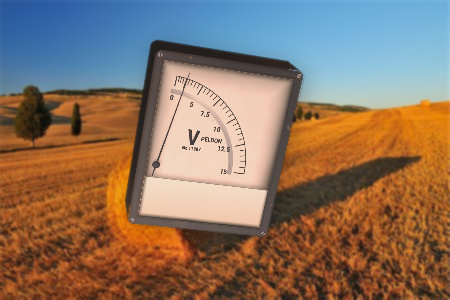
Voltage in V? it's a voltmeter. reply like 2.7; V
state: 2.5; V
